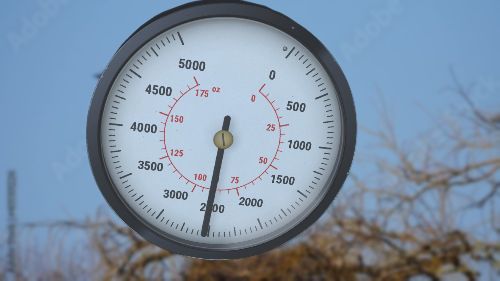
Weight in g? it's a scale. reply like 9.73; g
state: 2550; g
